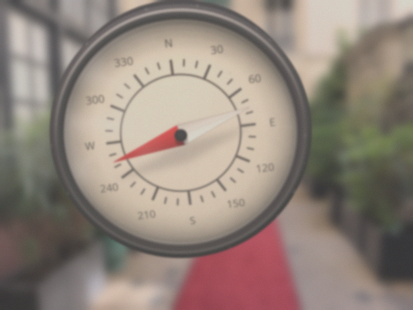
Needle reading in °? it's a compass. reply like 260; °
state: 255; °
